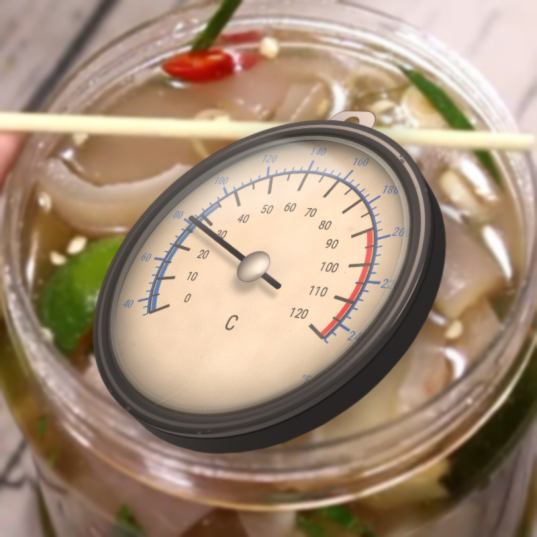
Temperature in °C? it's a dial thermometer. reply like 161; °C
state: 27.5; °C
